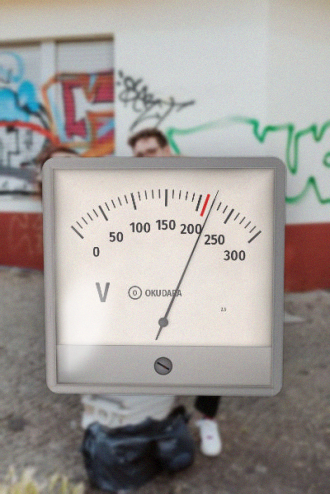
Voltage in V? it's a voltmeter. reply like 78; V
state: 220; V
